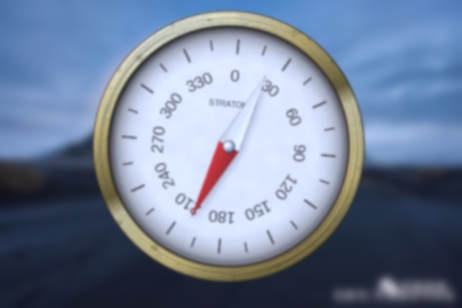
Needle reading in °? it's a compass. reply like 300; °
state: 202.5; °
